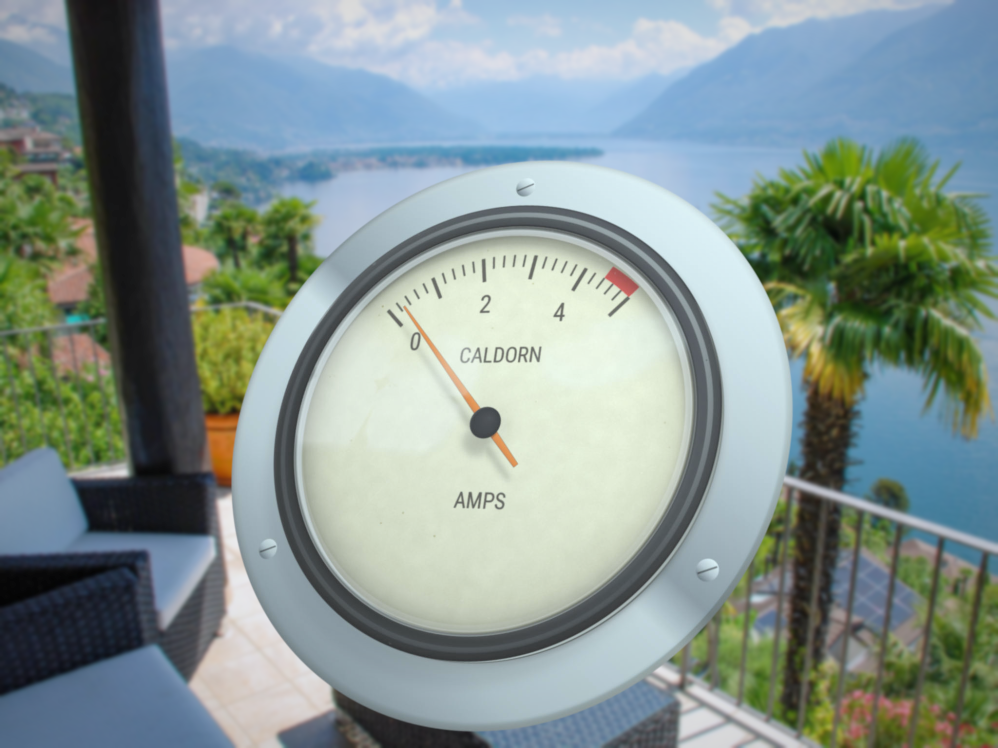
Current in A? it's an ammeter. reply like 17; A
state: 0.3; A
